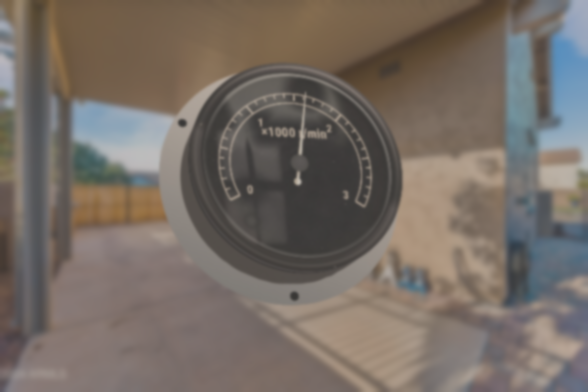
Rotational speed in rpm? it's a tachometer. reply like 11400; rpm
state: 1600; rpm
